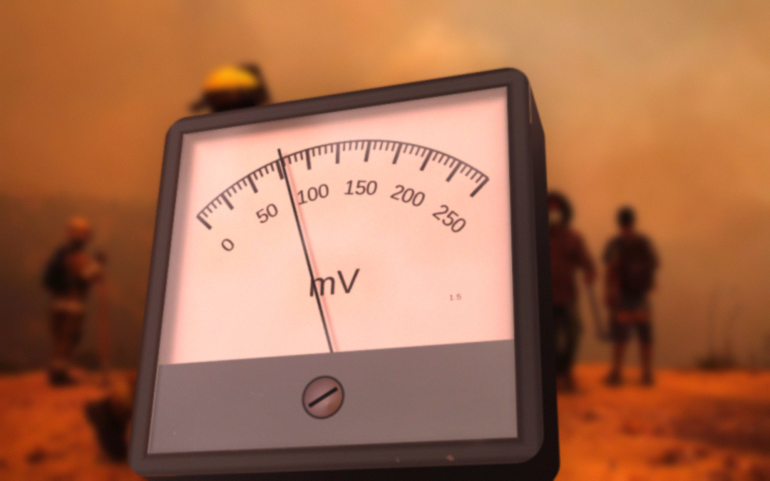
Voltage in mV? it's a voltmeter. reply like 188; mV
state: 80; mV
